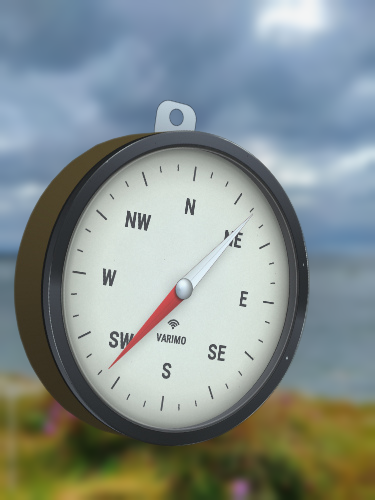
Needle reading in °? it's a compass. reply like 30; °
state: 220; °
